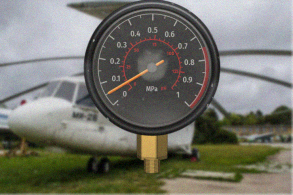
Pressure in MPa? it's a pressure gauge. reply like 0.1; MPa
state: 0.05; MPa
